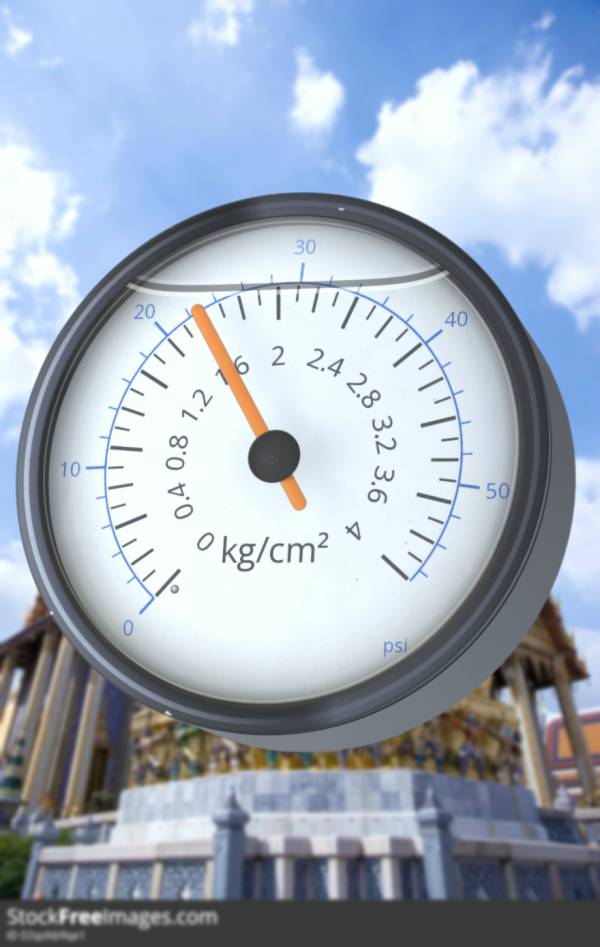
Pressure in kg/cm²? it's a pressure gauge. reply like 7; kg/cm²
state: 1.6; kg/cm²
